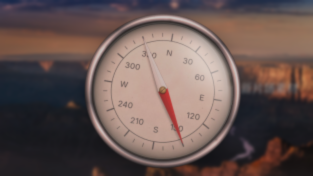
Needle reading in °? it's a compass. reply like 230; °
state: 150; °
